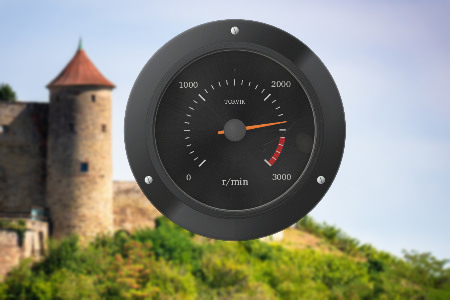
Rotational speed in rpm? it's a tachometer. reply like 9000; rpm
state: 2400; rpm
